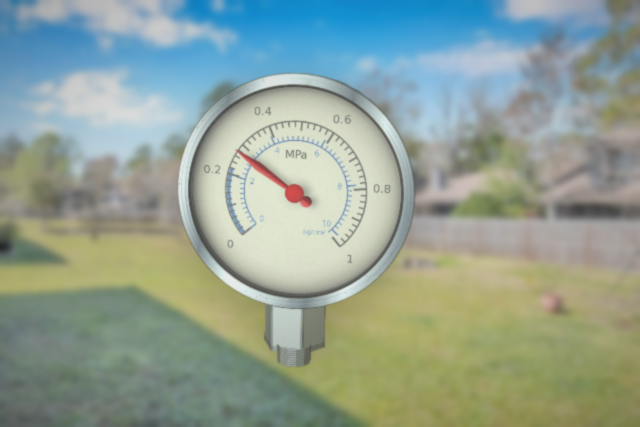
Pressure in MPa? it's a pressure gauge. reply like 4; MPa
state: 0.28; MPa
